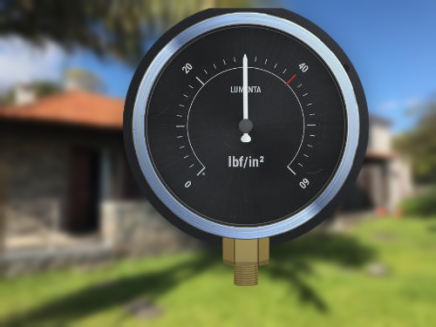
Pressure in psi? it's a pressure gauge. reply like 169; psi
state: 30; psi
